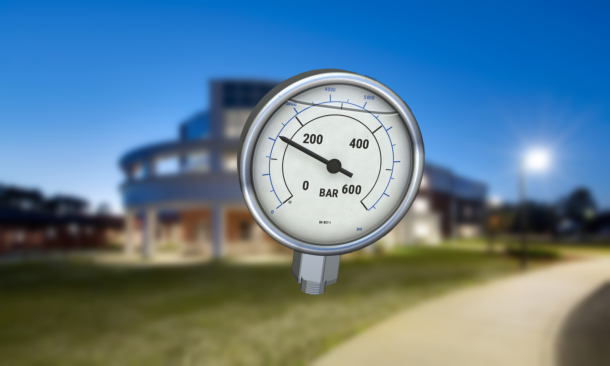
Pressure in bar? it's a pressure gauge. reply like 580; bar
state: 150; bar
